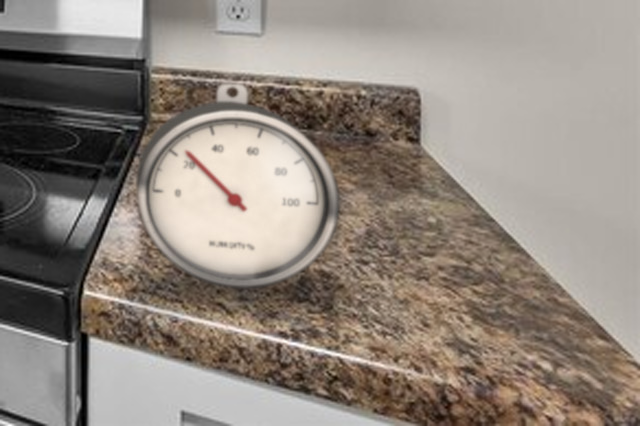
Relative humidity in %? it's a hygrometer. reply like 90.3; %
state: 25; %
